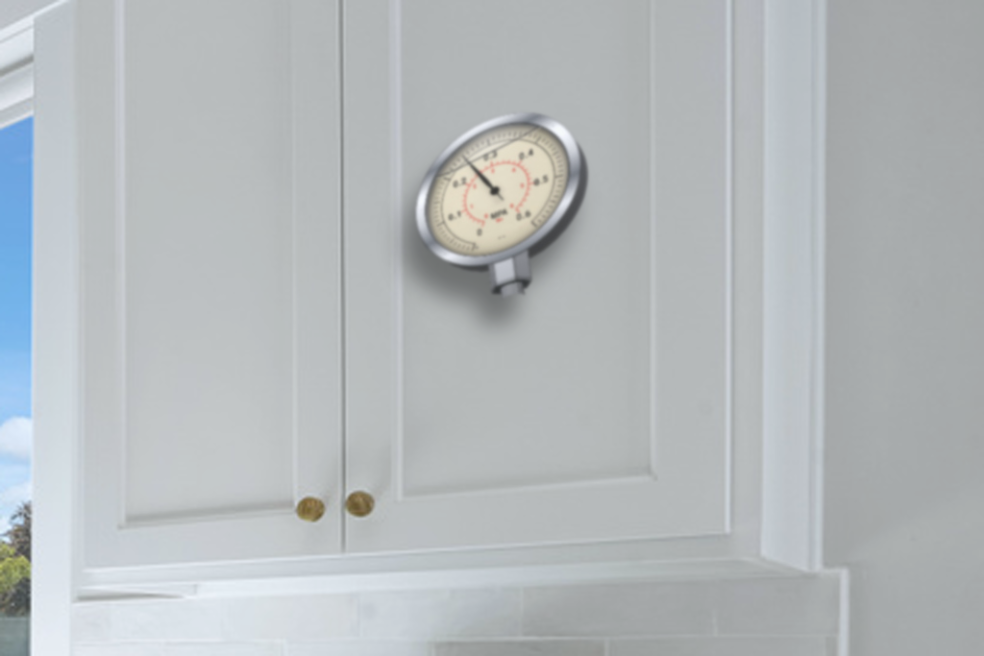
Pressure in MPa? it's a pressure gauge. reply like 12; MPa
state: 0.25; MPa
